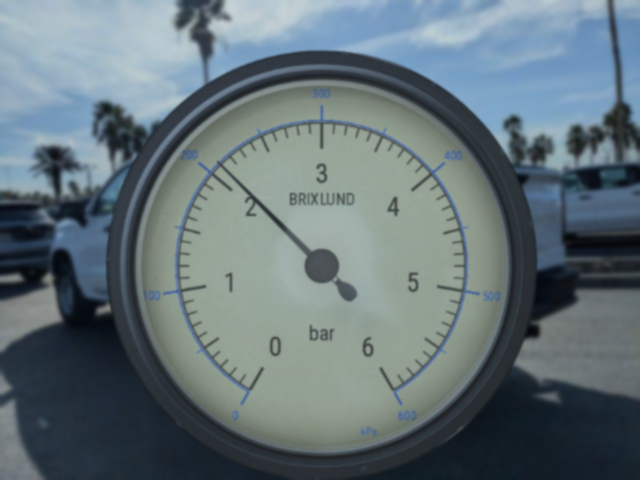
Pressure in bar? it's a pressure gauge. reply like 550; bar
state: 2.1; bar
